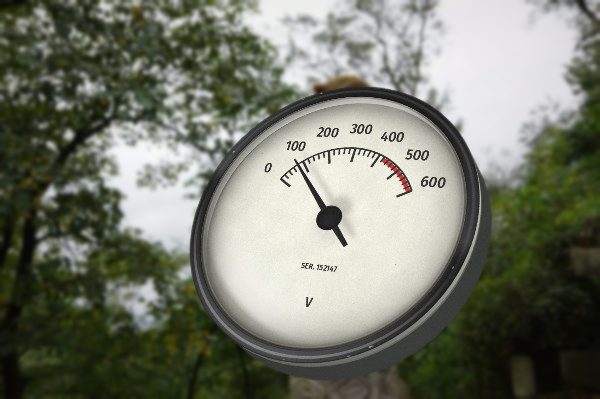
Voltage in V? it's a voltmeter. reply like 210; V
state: 80; V
